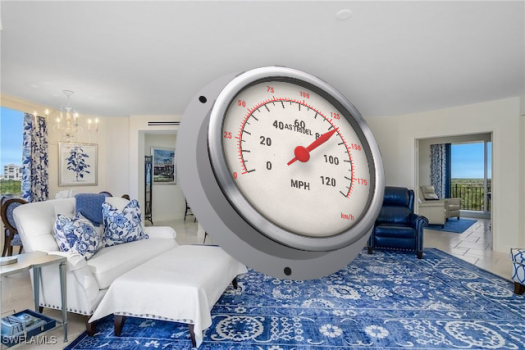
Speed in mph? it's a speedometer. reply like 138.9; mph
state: 82.5; mph
